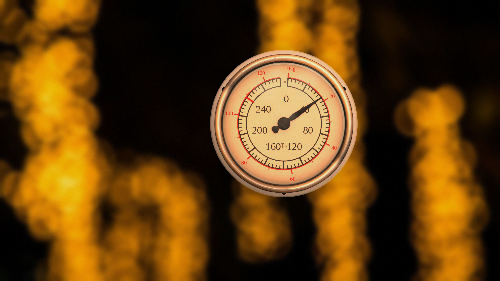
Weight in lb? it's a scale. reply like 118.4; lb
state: 40; lb
